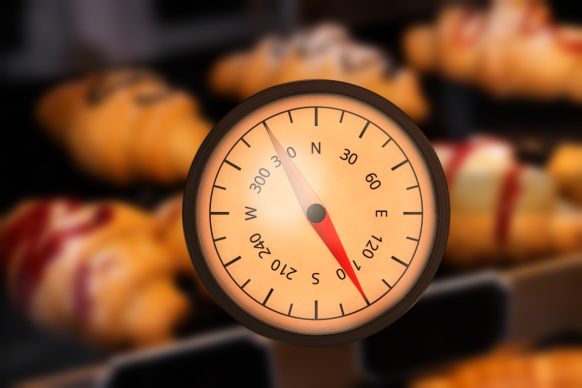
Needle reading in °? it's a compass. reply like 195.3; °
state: 150; °
